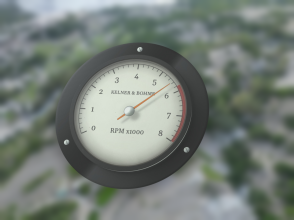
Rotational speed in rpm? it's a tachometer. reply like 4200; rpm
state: 5600; rpm
